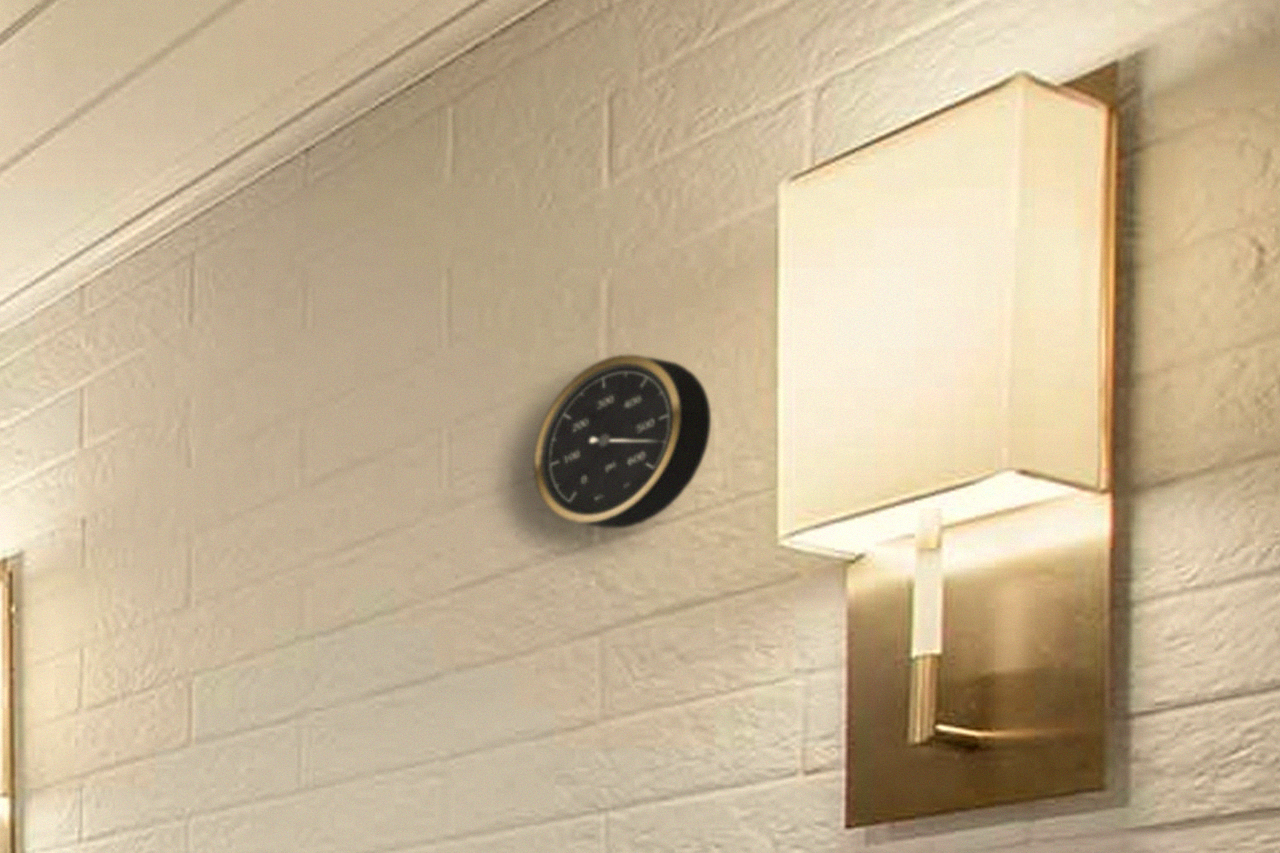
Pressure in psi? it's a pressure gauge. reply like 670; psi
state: 550; psi
